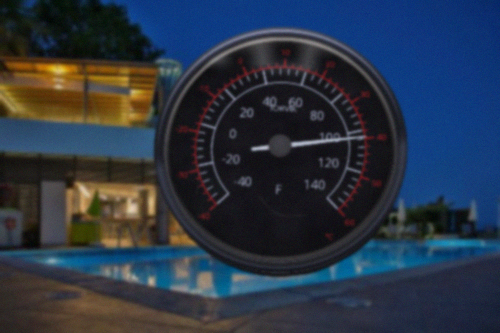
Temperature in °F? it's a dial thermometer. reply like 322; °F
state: 104; °F
